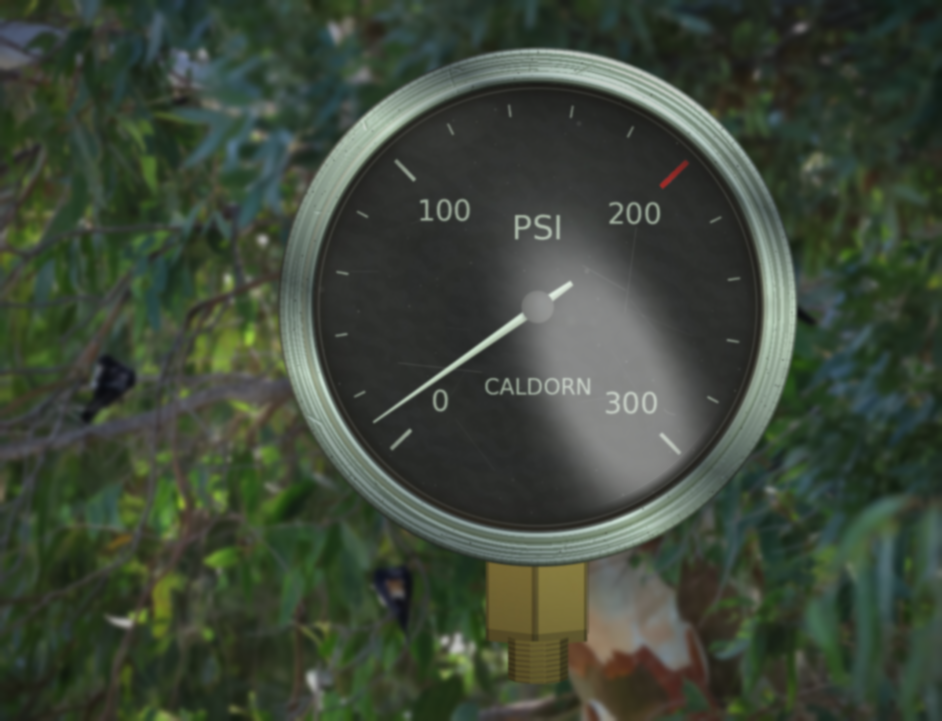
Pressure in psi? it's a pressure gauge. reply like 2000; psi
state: 10; psi
